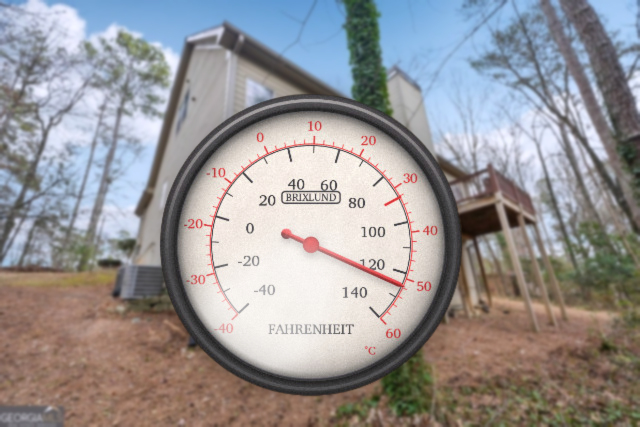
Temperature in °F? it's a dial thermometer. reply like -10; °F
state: 125; °F
